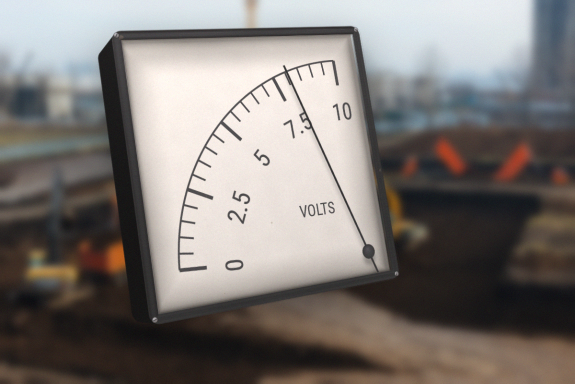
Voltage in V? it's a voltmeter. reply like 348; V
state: 8; V
